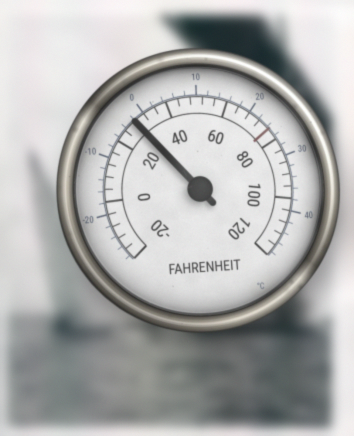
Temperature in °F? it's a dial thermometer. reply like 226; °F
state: 28; °F
